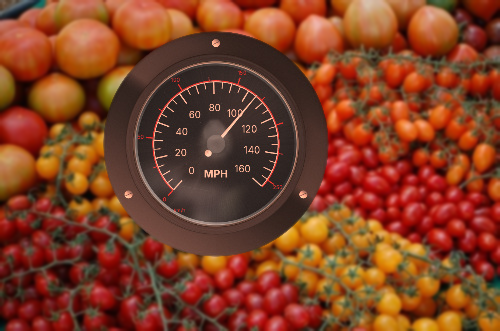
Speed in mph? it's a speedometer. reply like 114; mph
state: 105; mph
